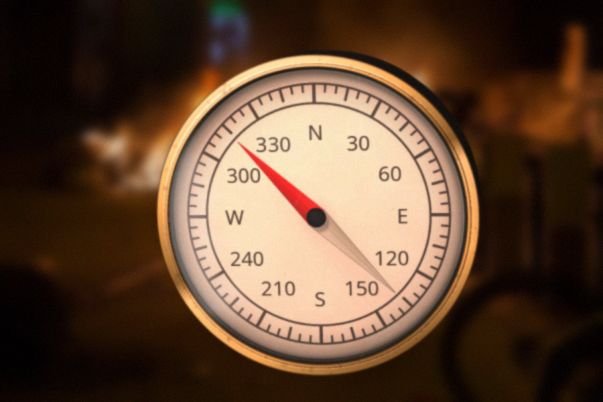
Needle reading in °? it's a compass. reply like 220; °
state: 315; °
